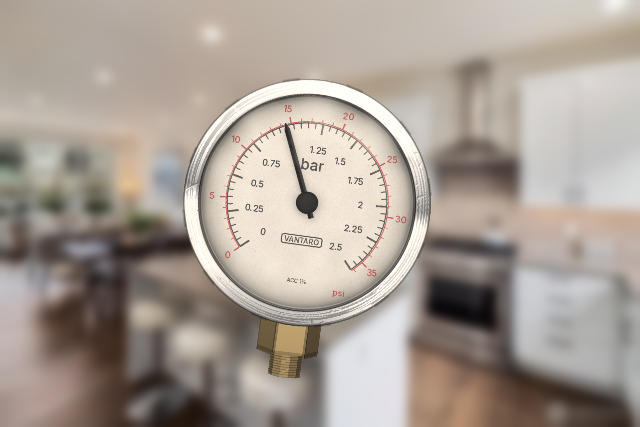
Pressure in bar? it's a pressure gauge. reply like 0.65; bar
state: 1; bar
